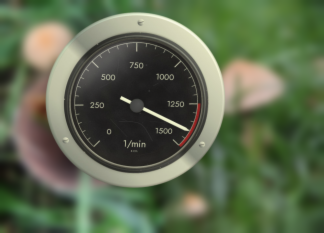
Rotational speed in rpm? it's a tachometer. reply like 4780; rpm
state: 1400; rpm
